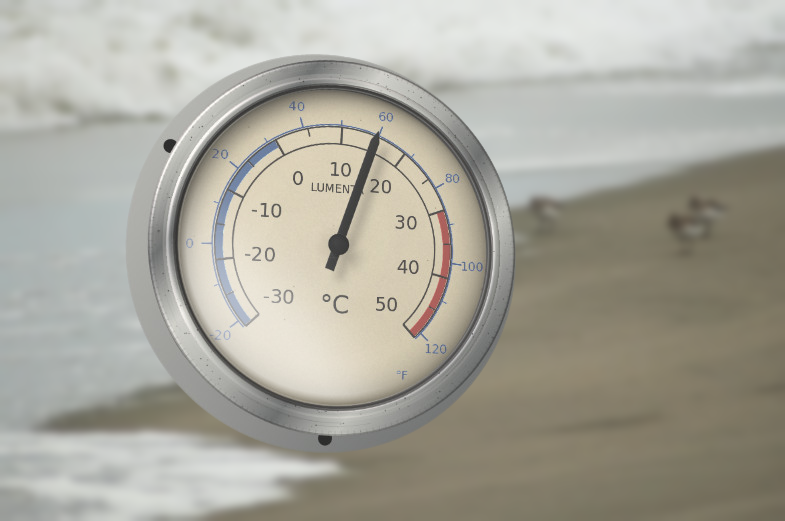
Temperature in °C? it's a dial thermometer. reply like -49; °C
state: 15; °C
